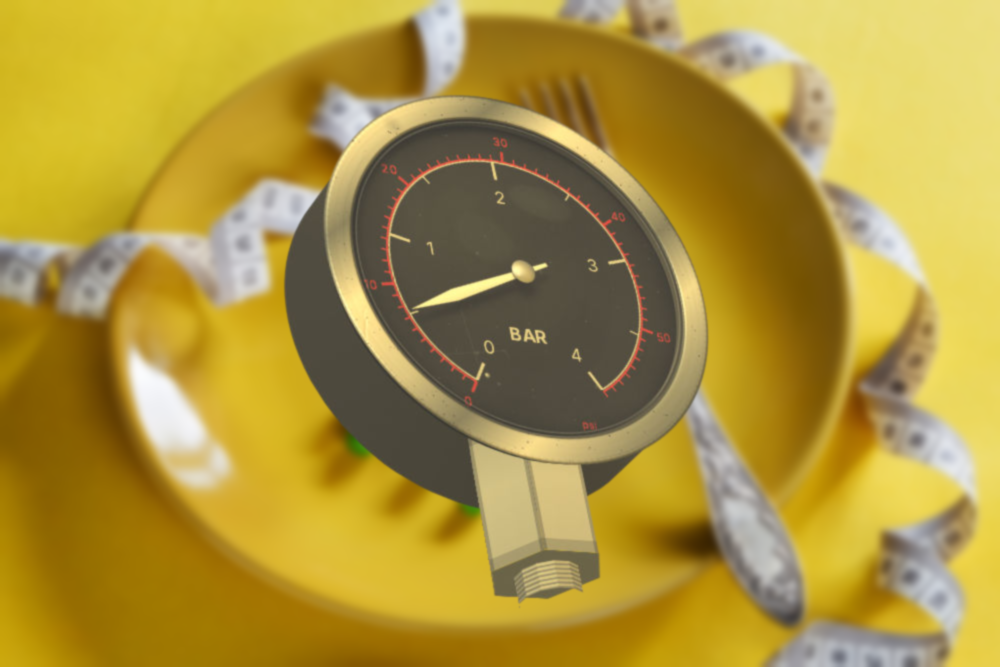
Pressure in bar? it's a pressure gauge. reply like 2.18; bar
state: 0.5; bar
